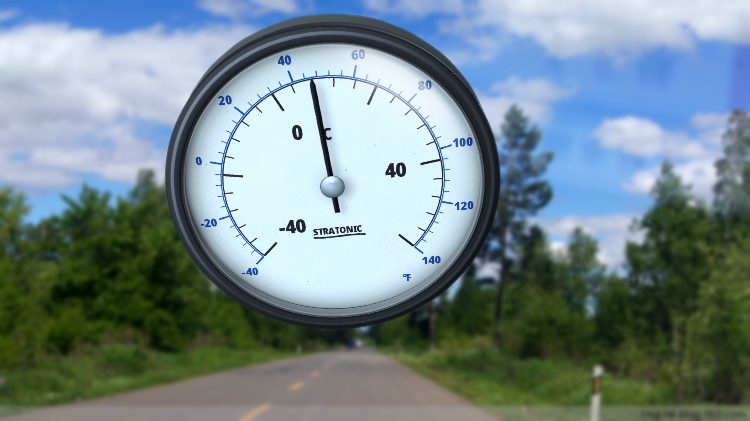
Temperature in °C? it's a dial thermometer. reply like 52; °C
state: 8; °C
